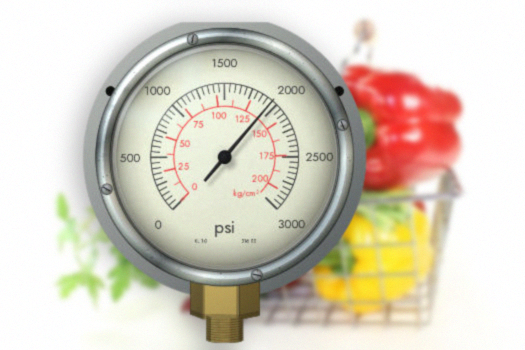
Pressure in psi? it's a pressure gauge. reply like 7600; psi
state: 1950; psi
